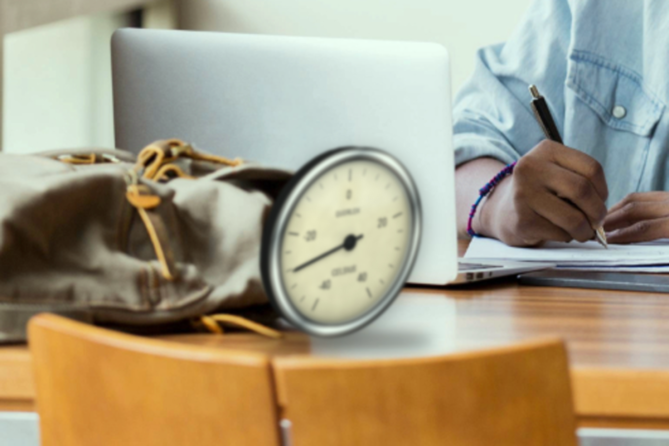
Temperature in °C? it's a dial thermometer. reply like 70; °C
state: -28; °C
